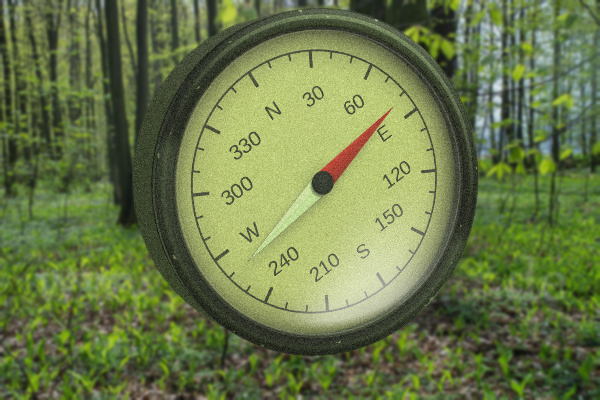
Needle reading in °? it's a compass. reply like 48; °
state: 80; °
